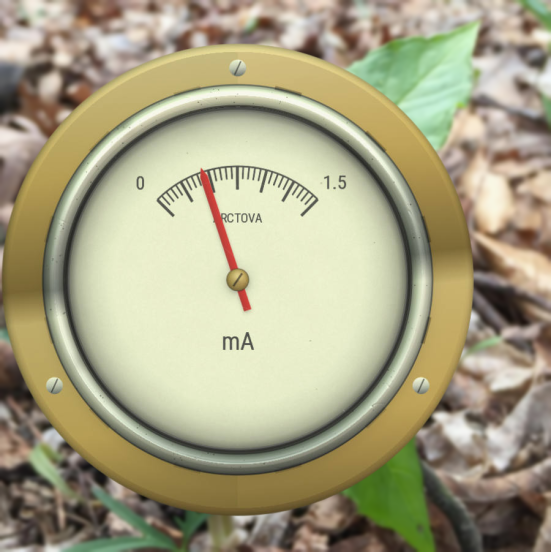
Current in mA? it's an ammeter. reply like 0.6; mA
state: 0.45; mA
